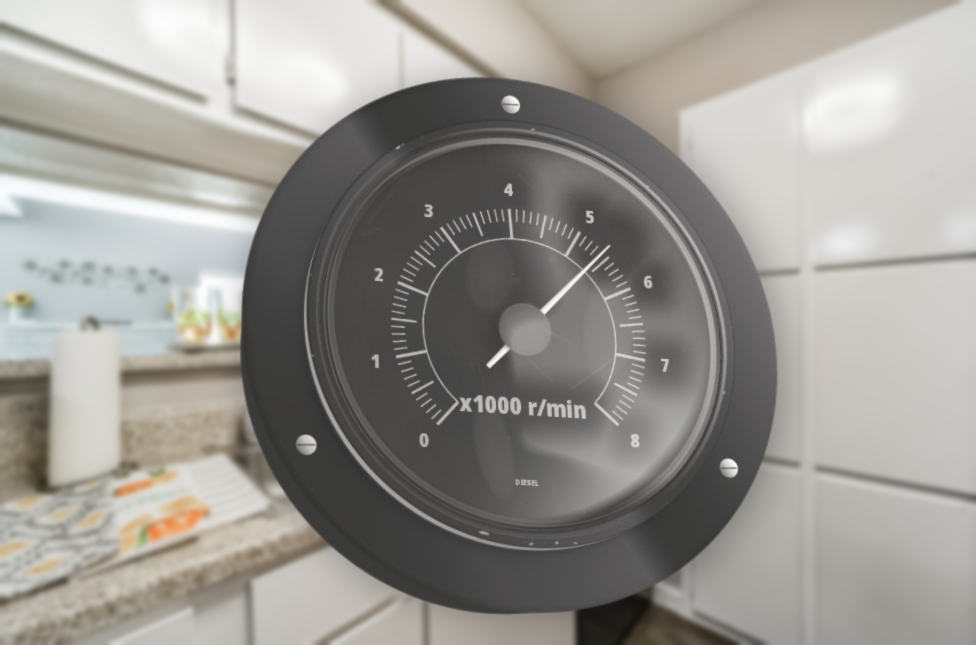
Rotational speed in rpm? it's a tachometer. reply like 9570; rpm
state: 5400; rpm
